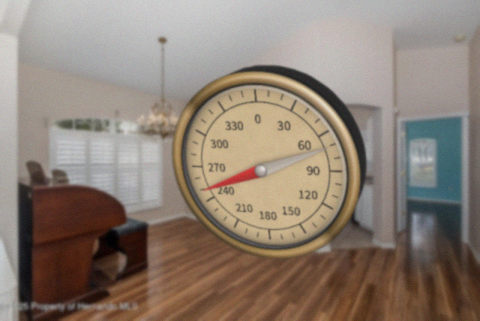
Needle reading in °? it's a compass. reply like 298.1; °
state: 250; °
